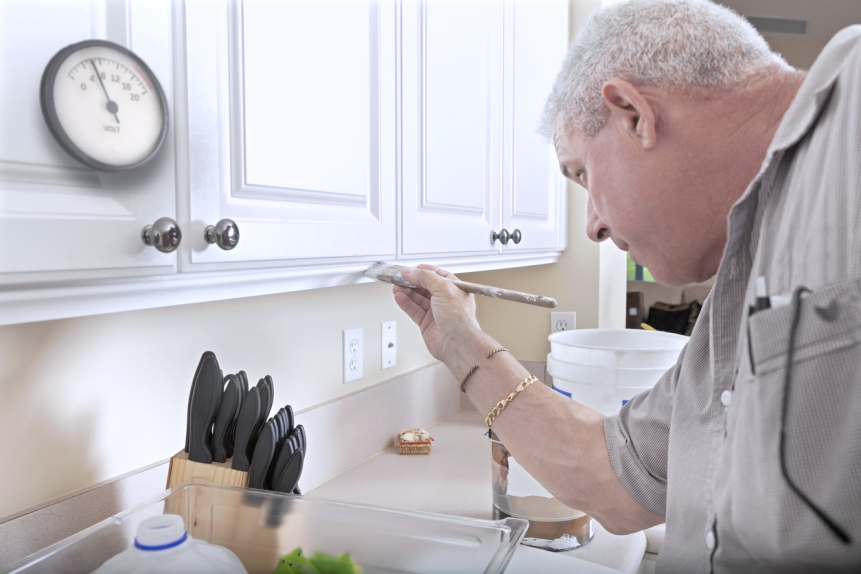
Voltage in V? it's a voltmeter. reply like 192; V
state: 6; V
